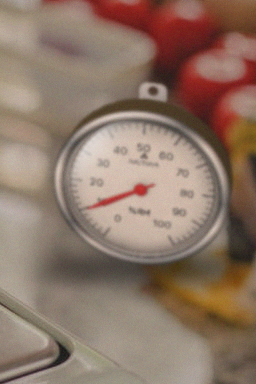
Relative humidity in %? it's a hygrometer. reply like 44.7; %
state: 10; %
